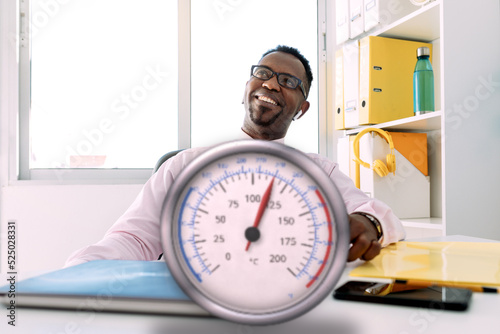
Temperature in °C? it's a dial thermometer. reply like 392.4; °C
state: 115; °C
